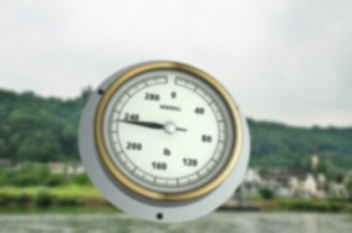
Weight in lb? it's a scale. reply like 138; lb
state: 230; lb
